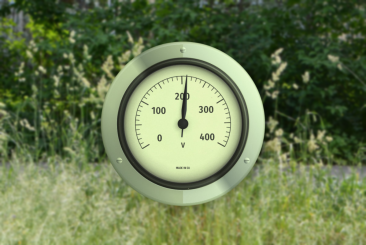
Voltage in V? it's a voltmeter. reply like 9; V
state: 210; V
